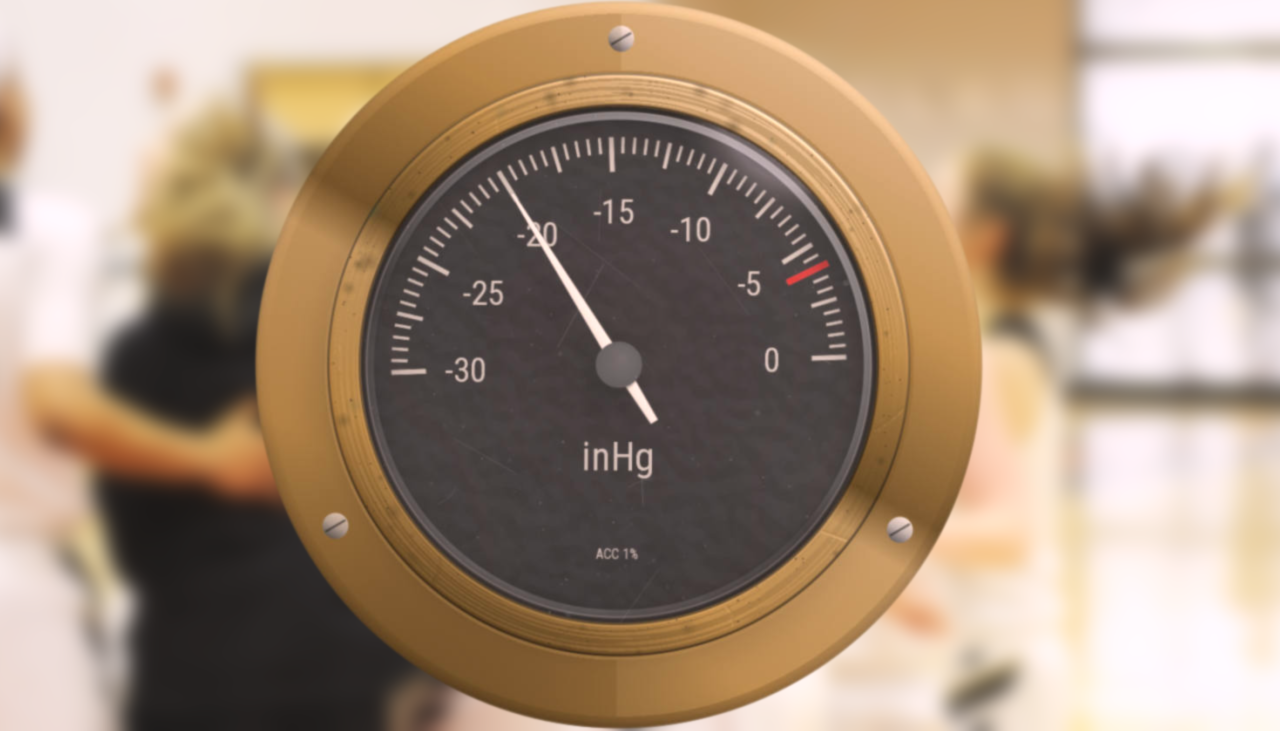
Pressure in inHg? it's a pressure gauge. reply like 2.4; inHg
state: -20; inHg
